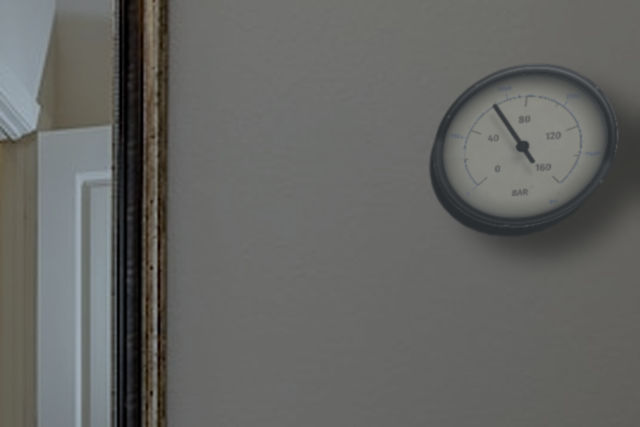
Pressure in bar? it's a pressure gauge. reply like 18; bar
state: 60; bar
